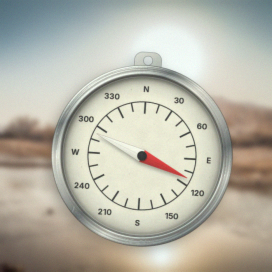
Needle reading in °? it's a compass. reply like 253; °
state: 112.5; °
